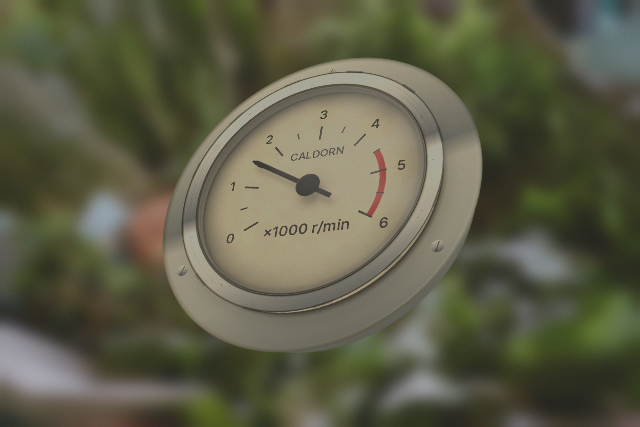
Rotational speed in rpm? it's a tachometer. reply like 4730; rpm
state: 1500; rpm
